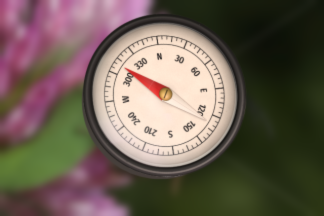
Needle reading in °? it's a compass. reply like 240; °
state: 310; °
